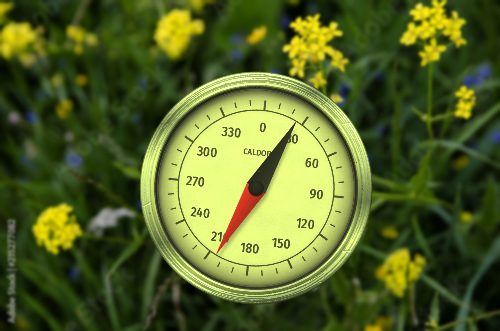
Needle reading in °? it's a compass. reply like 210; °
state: 205; °
